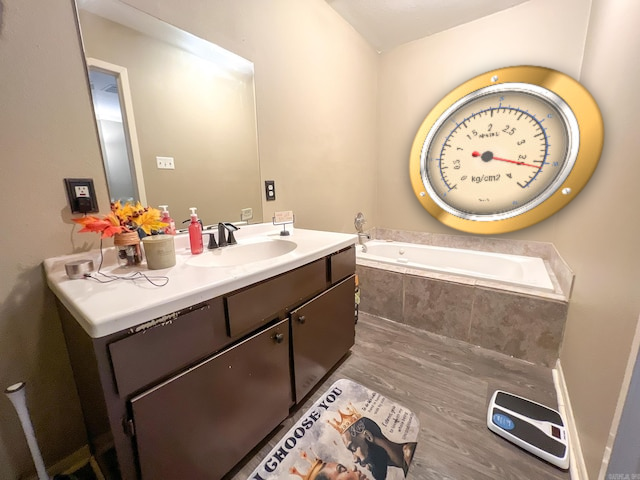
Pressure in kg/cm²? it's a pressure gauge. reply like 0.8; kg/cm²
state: 3.6; kg/cm²
